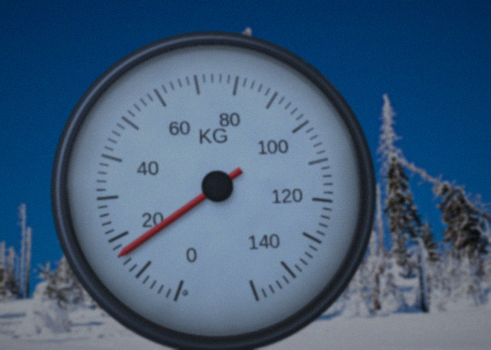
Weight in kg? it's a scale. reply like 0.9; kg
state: 16; kg
